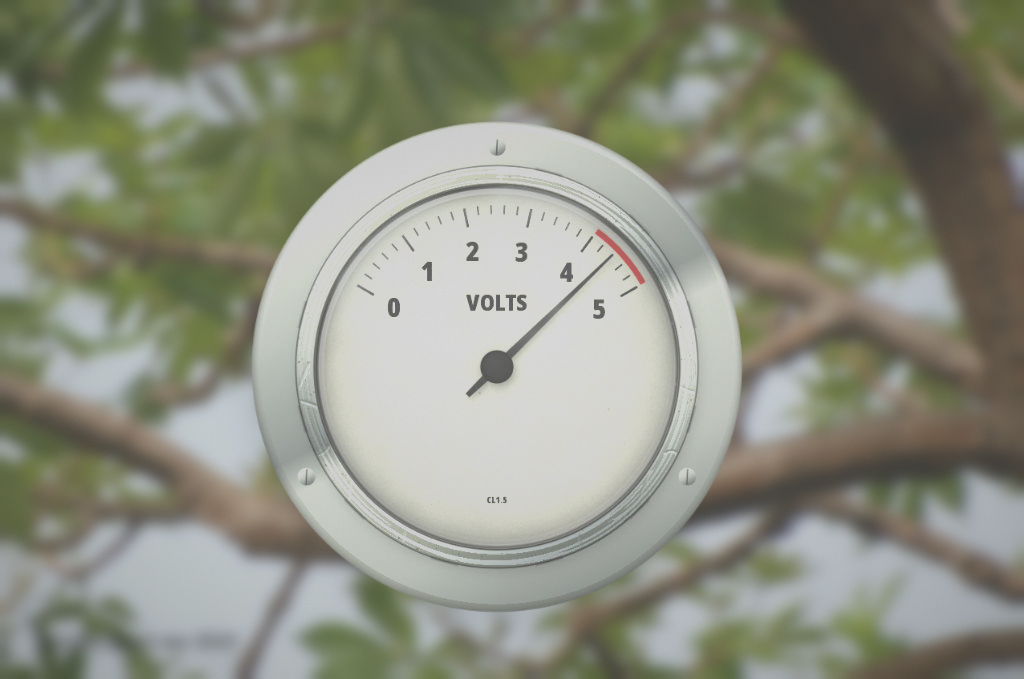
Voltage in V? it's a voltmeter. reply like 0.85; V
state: 4.4; V
